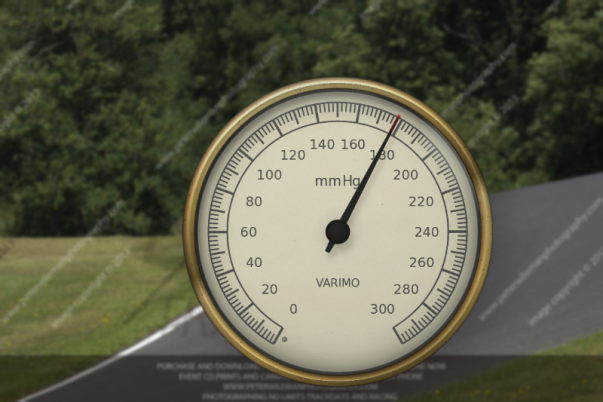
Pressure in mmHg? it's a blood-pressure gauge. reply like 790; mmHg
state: 178; mmHg
